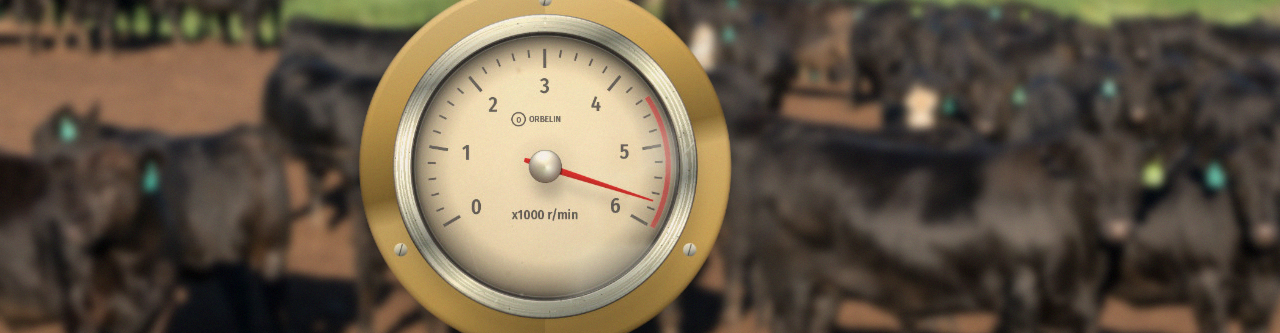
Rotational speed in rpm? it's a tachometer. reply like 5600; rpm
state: 5700; rpm
